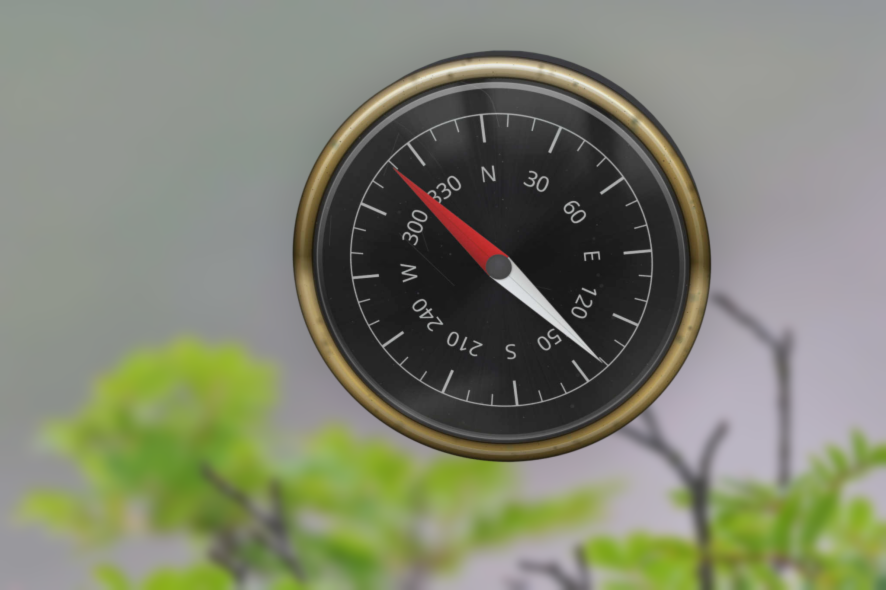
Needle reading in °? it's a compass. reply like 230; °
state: 320; °
